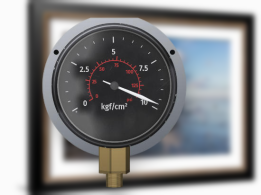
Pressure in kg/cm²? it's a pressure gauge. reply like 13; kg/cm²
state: 9.75; kg/cm²
